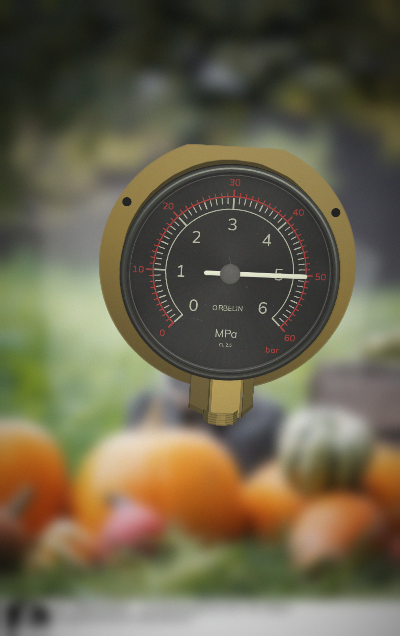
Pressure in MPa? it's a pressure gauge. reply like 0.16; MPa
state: 5; MPa
